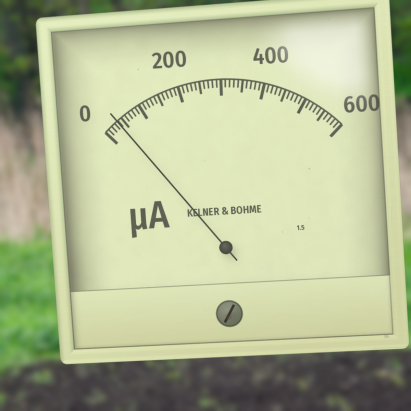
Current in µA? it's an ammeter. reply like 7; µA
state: 40; µA
